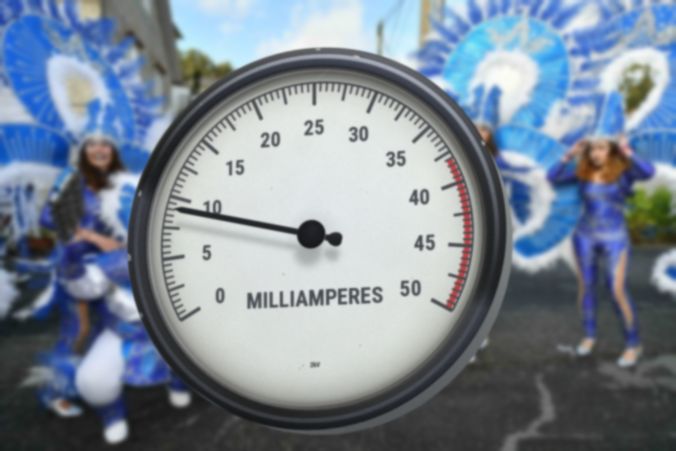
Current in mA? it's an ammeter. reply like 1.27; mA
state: 9; mA
